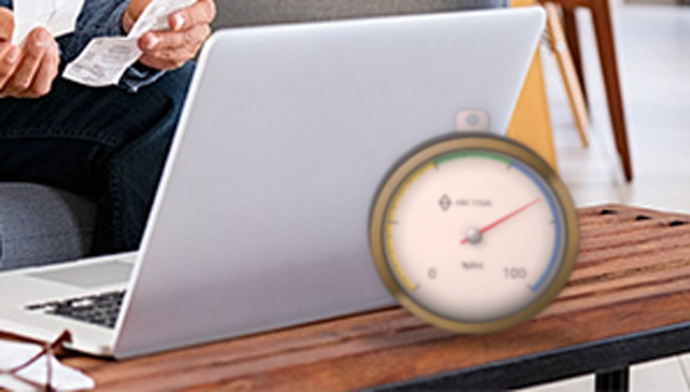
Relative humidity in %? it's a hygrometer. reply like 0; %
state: 72; %
